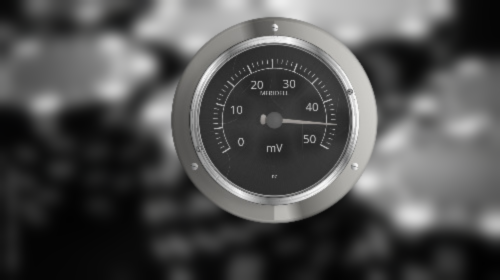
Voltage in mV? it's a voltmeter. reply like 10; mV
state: 45; mV
